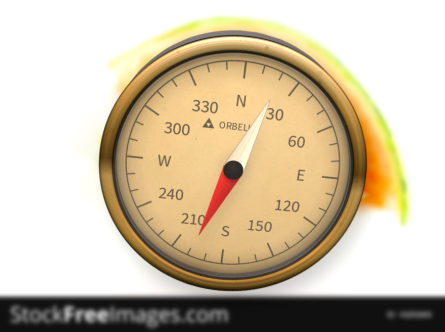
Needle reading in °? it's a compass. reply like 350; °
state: 200; °
